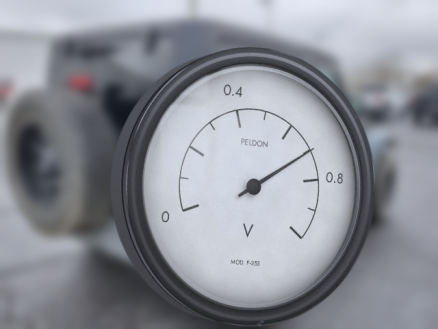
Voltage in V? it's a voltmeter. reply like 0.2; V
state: 0.7; V
